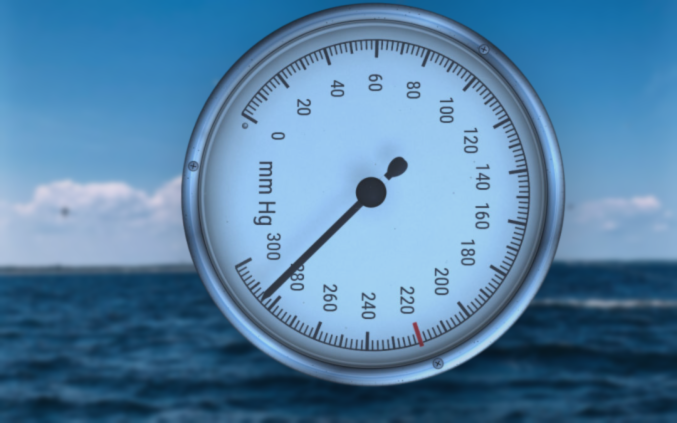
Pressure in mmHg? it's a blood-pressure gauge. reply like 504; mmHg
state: 284; mmHg
